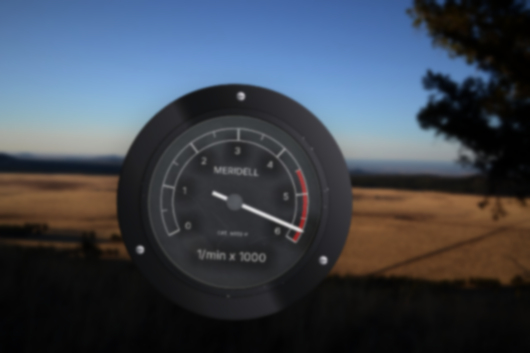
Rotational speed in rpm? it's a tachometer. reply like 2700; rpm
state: 5750; rpm
